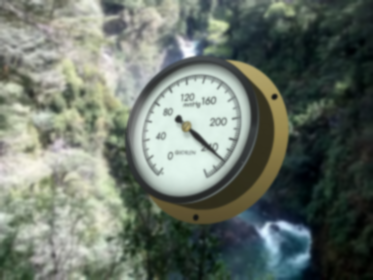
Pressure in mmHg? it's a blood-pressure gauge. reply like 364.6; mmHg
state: 240; mmHg
